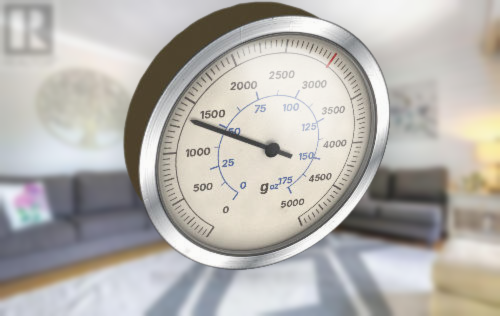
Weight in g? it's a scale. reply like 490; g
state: 1350; g
